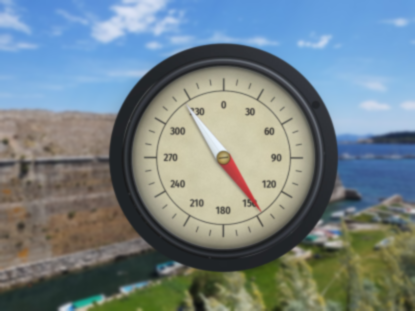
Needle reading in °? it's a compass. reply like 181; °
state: 145; °
